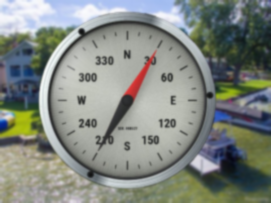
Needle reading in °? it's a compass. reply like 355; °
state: 30; °
